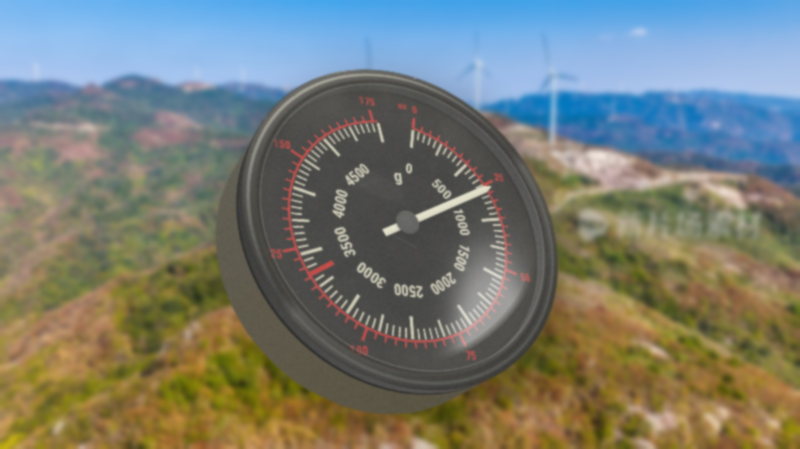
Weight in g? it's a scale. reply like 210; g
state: 750; g
